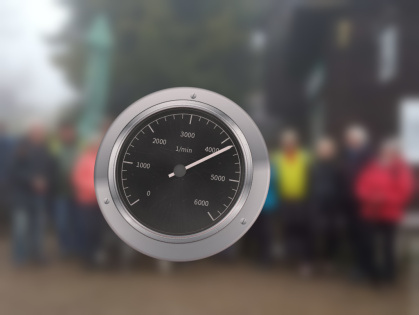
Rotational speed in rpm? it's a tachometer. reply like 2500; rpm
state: 4200; rpm
